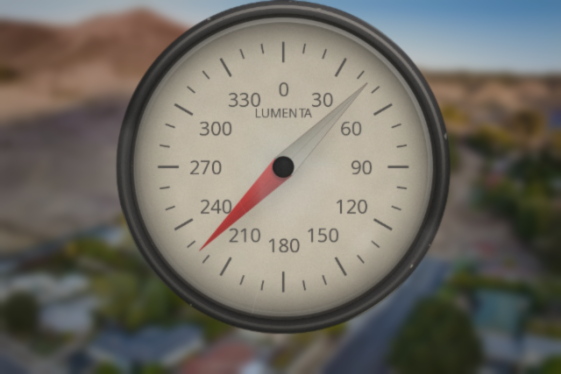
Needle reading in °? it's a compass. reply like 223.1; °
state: 225; °
